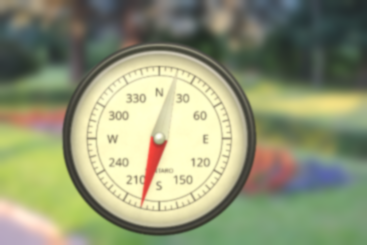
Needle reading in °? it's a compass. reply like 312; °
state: 195; °
